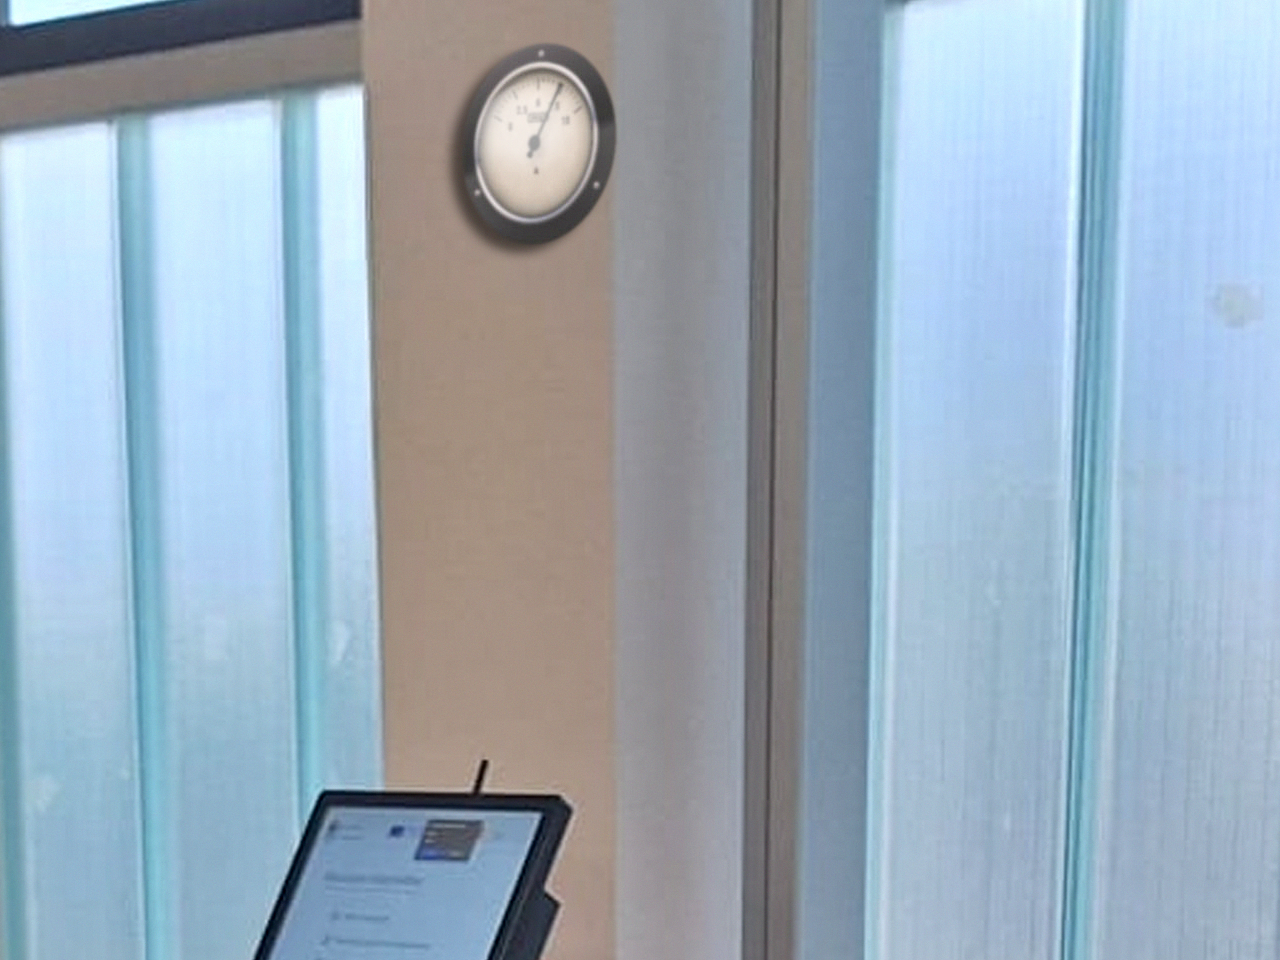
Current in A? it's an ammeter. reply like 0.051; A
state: 7.5; A
